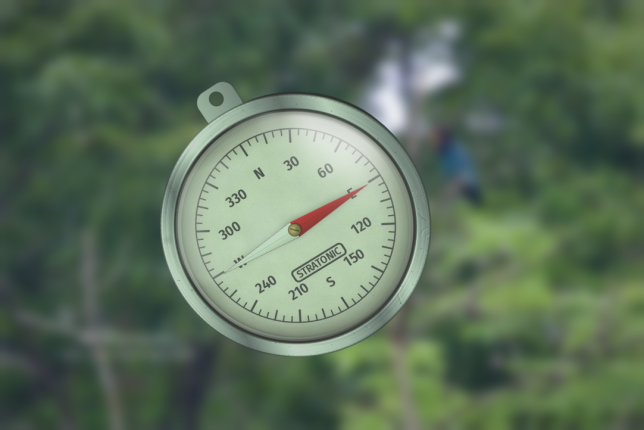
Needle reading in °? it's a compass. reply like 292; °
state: 90; °
